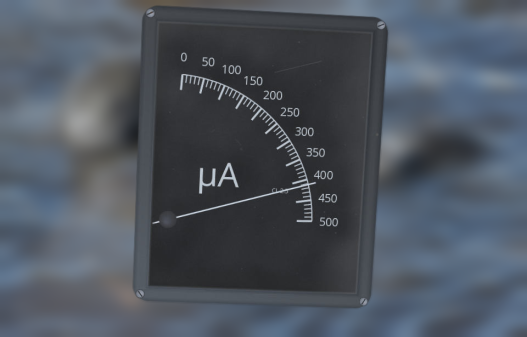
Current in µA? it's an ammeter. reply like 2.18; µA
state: 410; µA
